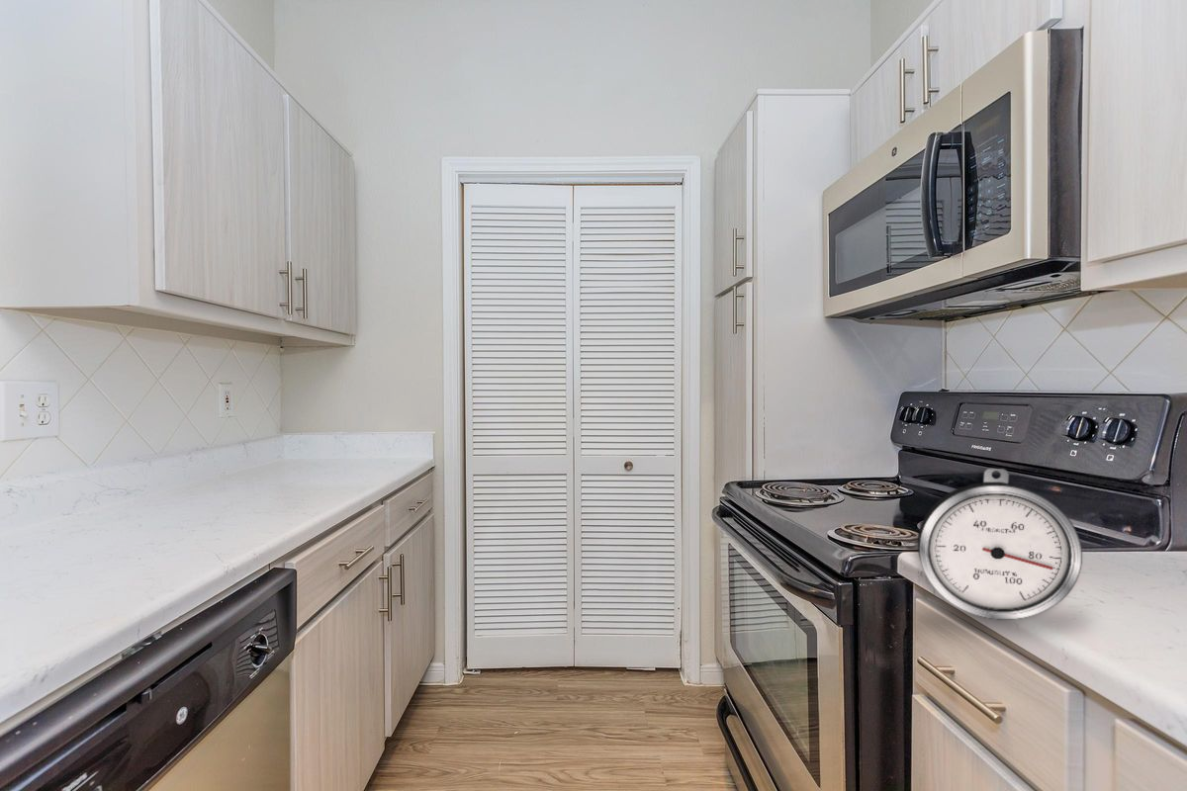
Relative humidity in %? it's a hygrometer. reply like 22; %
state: 84; %
